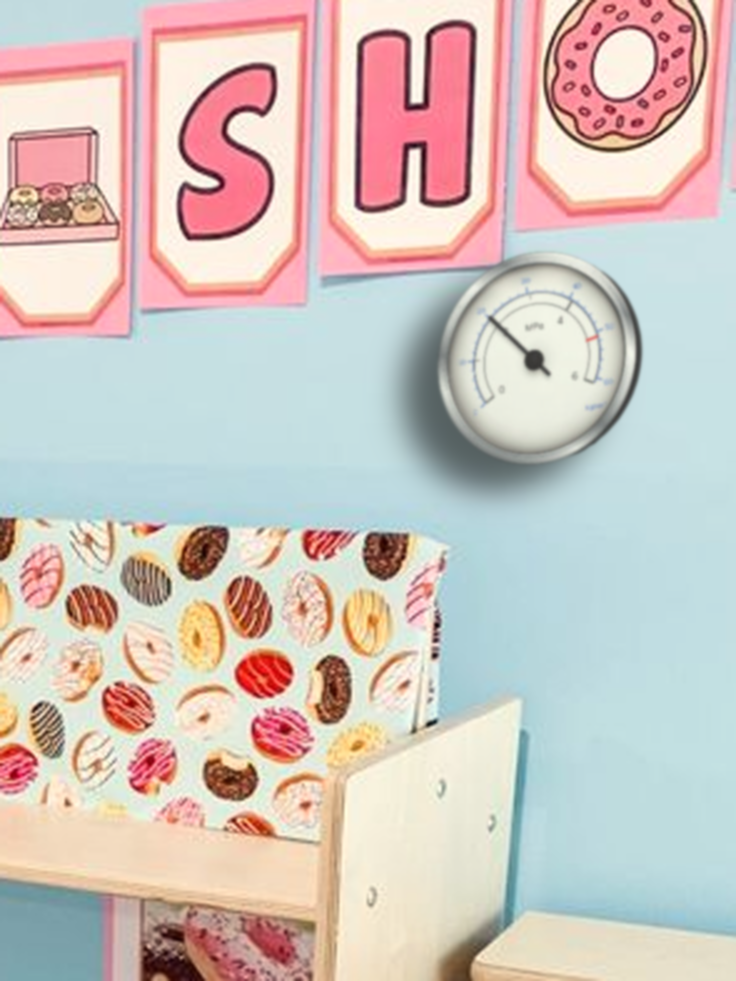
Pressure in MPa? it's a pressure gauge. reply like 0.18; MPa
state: 2; MPa
